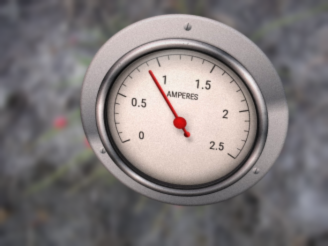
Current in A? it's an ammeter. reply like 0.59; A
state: 0.9; A
